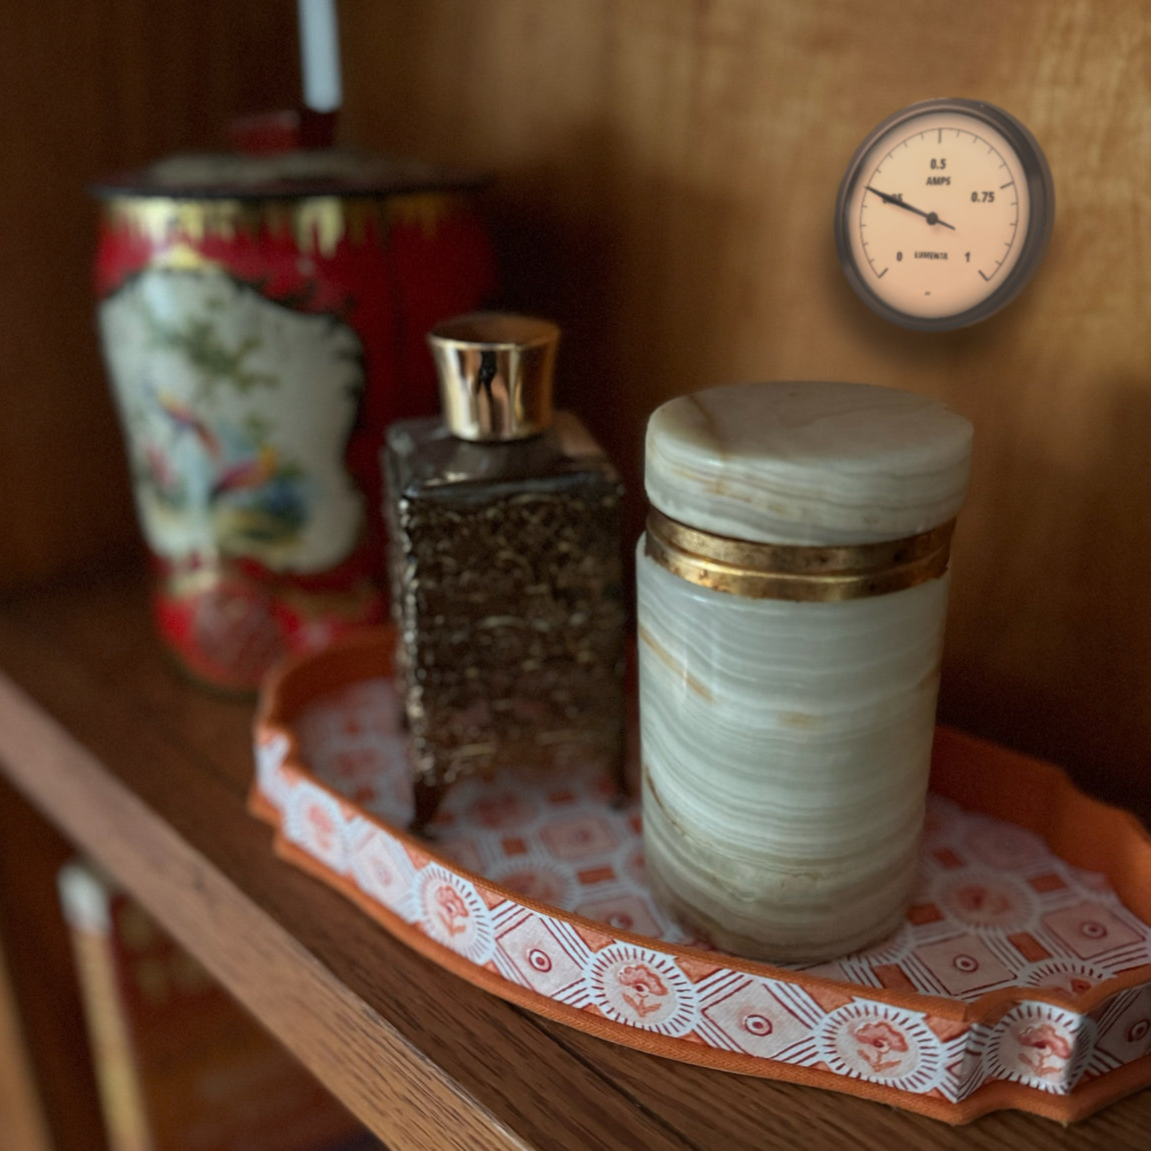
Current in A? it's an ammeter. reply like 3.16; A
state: 0.25; A
